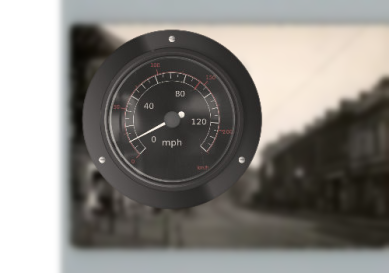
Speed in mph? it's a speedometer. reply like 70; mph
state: 10; mph
